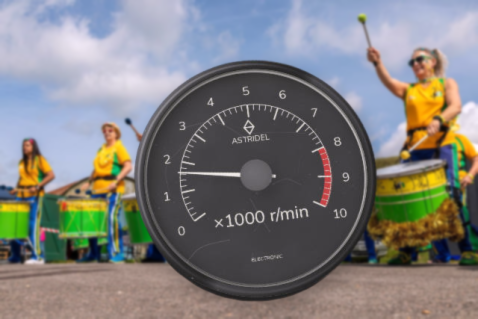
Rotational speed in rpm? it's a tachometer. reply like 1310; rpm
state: 1600; rpm
